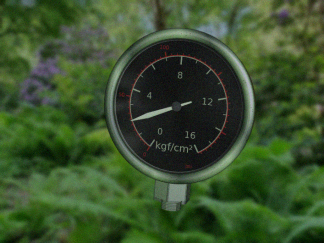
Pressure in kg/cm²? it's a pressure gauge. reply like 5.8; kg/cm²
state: 2; kg/cm²
